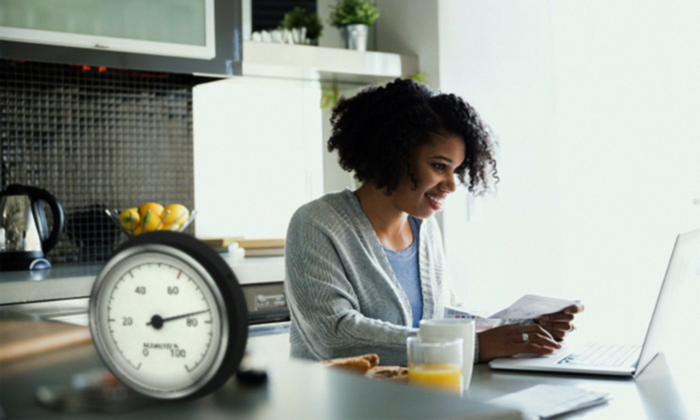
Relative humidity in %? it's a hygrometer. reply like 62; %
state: 76; %
